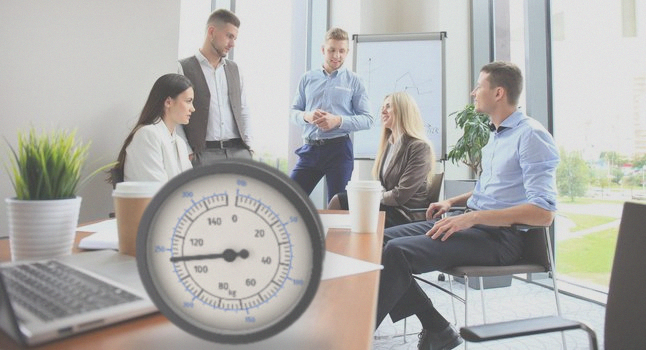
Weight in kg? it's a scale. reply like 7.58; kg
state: 110; kg
